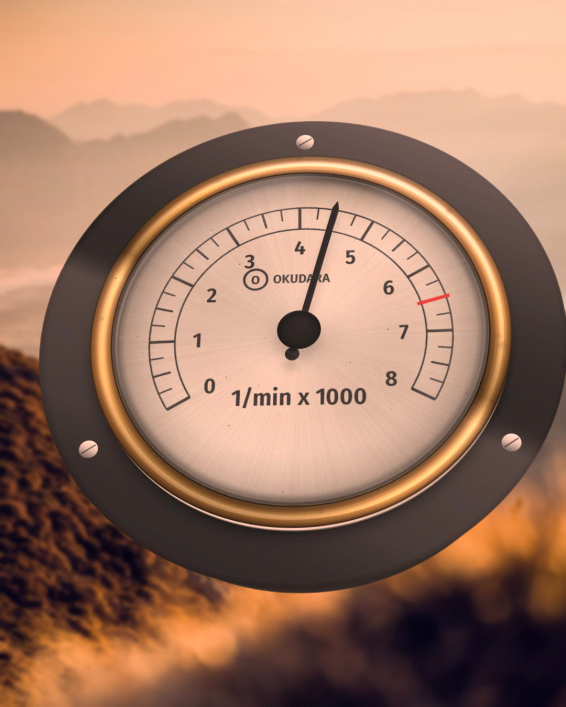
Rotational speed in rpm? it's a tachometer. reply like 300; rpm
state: 4500; rpm
